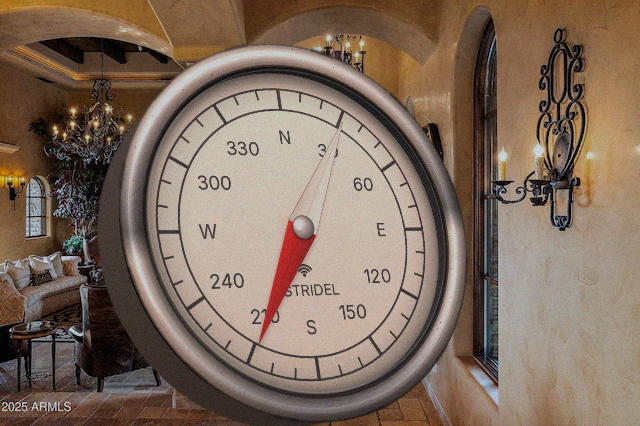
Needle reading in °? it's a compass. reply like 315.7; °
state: 210; °
